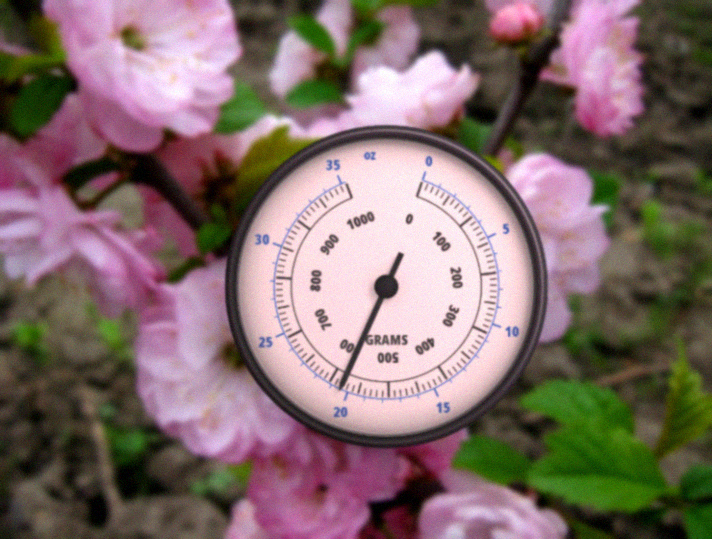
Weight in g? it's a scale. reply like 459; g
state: 580; g
